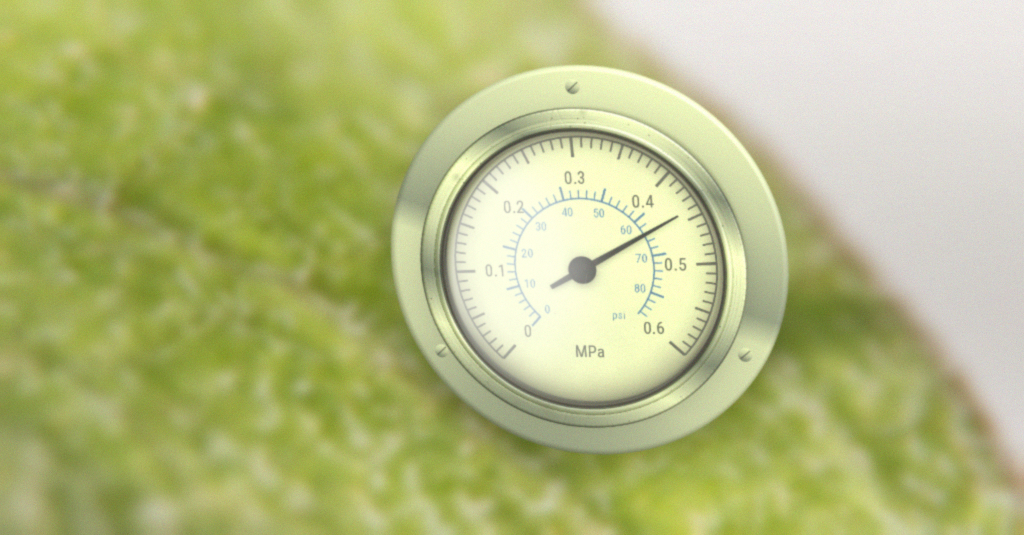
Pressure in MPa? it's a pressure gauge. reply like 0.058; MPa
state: 0.44; MPa
